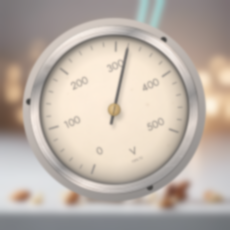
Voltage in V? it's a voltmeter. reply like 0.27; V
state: 320; V
